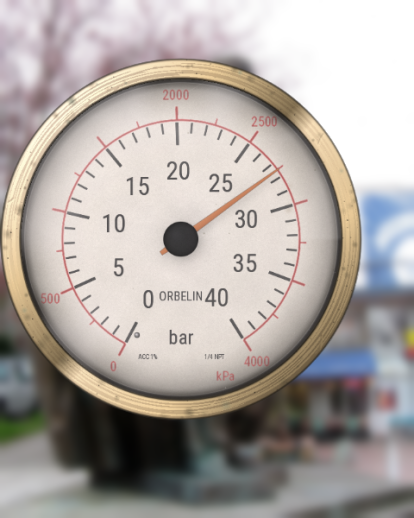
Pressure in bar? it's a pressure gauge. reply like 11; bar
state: 27.5; bar
